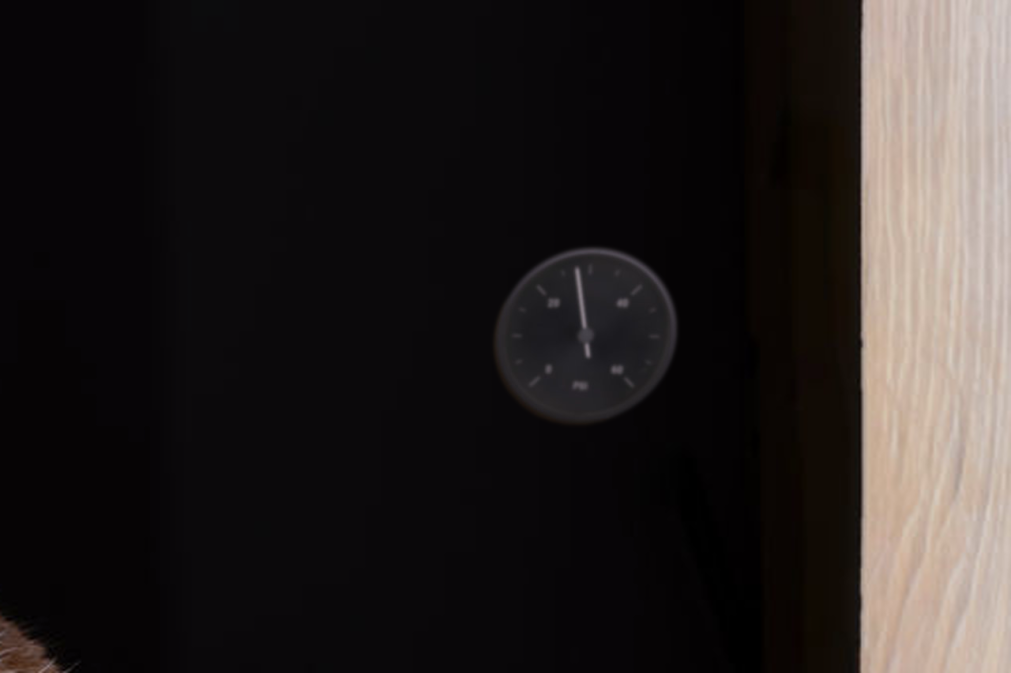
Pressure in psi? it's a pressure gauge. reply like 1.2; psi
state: 27.5; psi
